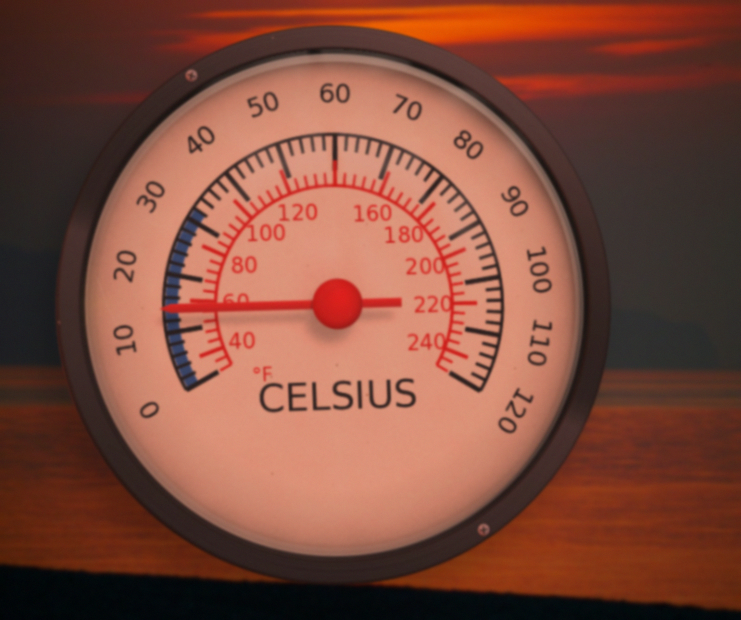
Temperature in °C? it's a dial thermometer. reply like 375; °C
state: 14; °C
